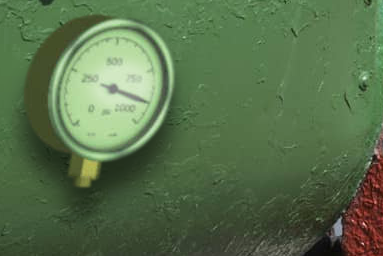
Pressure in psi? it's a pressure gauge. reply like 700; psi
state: 900; psi
